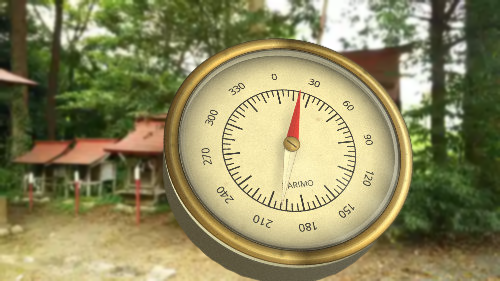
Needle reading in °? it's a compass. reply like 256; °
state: 20; °
